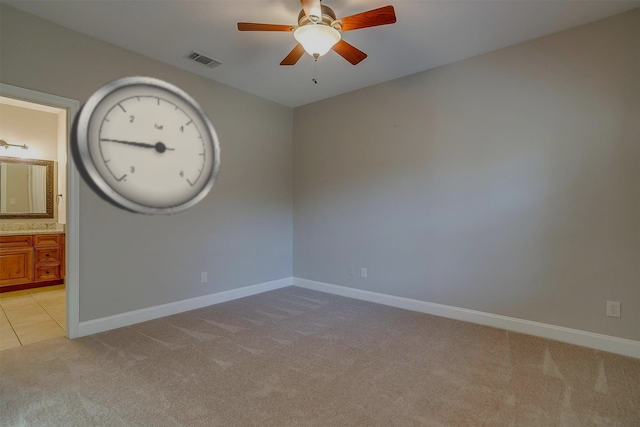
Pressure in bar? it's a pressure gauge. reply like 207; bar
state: 1; bar
